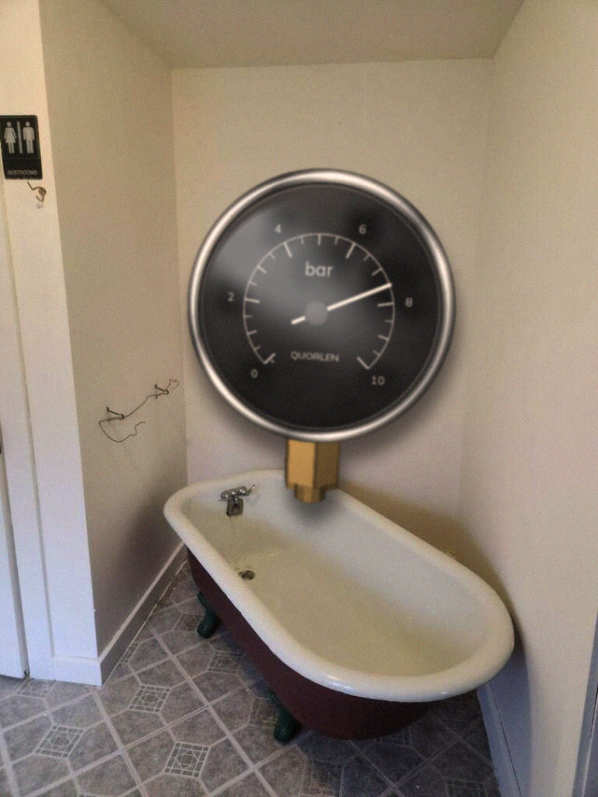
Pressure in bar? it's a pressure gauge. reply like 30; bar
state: 7.5; bar
